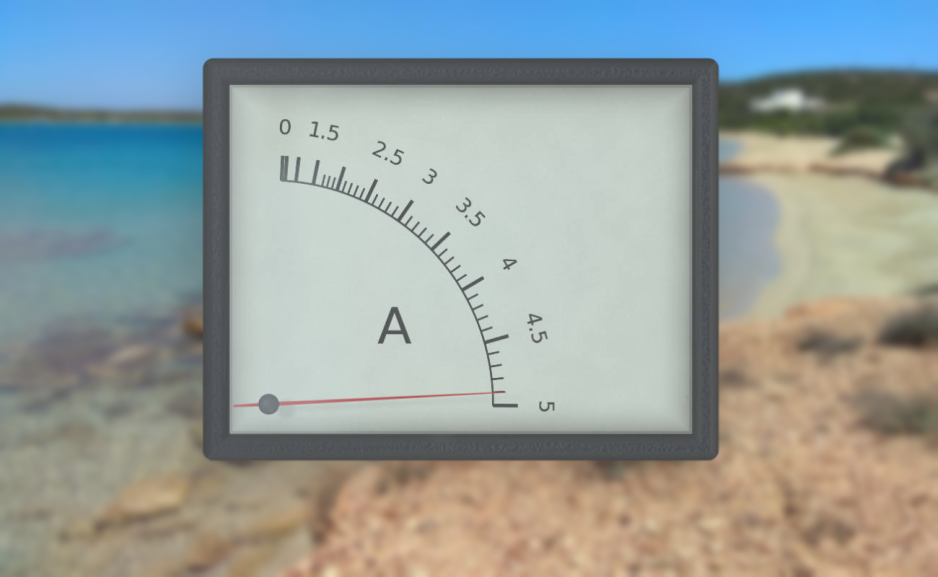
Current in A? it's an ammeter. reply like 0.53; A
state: 4.9; A
